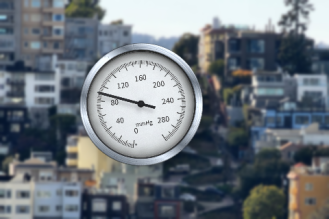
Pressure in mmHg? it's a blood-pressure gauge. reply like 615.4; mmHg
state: 90; mmHg
